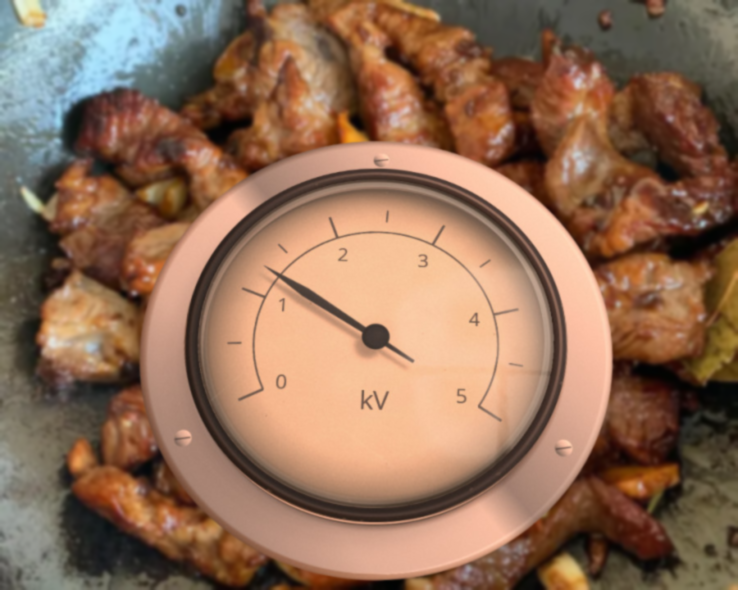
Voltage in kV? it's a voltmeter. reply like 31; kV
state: 1.25; kV
